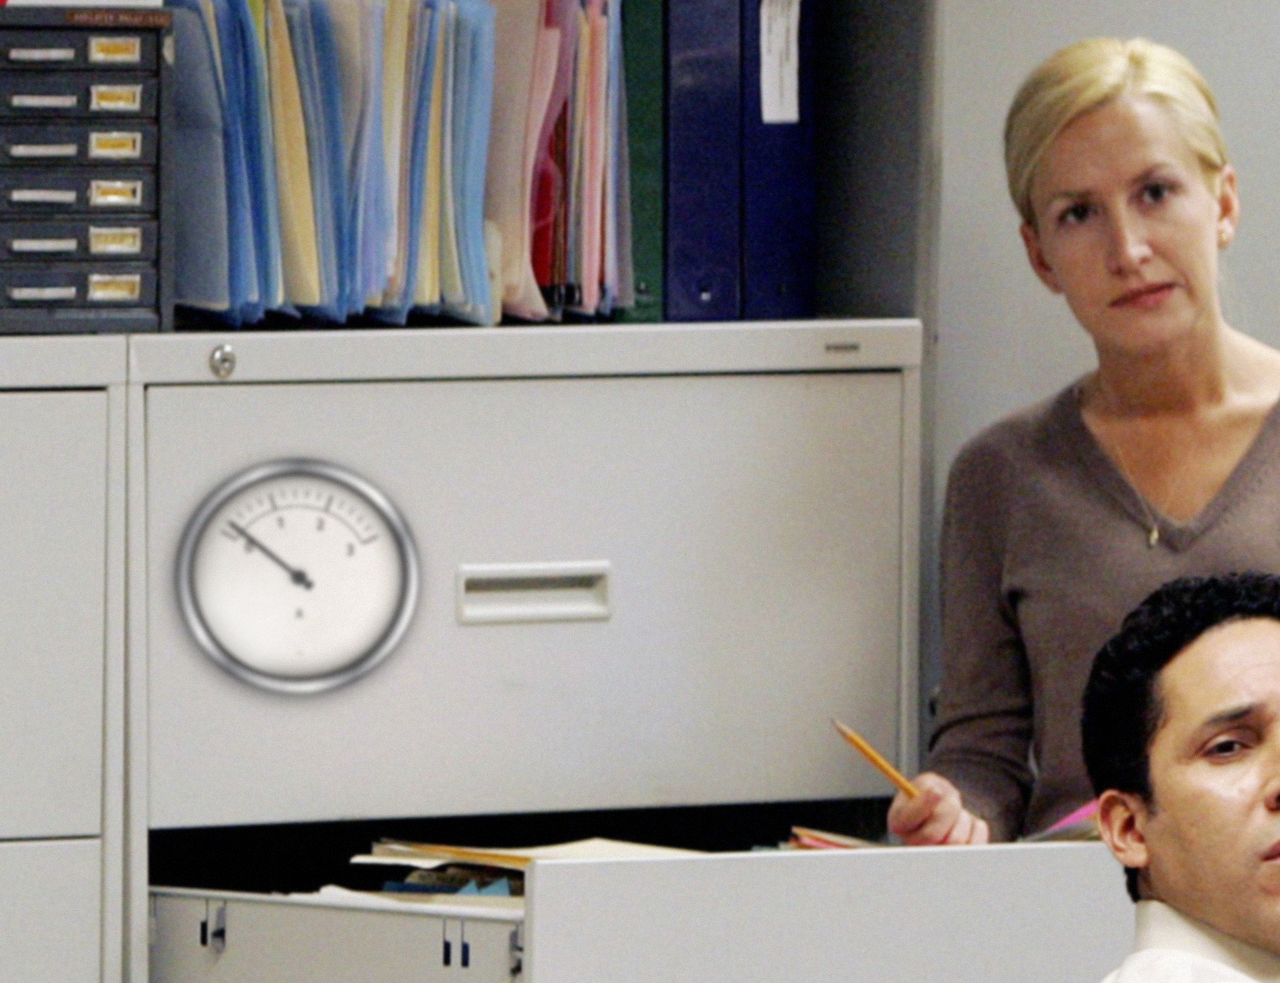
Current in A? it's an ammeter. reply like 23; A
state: 0.2; A
